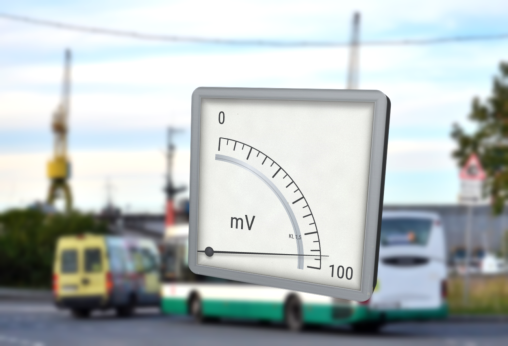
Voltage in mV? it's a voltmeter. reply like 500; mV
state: 92.5; mV
